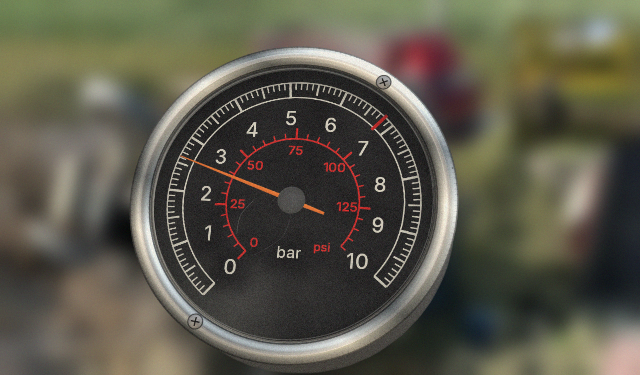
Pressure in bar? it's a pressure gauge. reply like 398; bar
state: 2.6; bar
